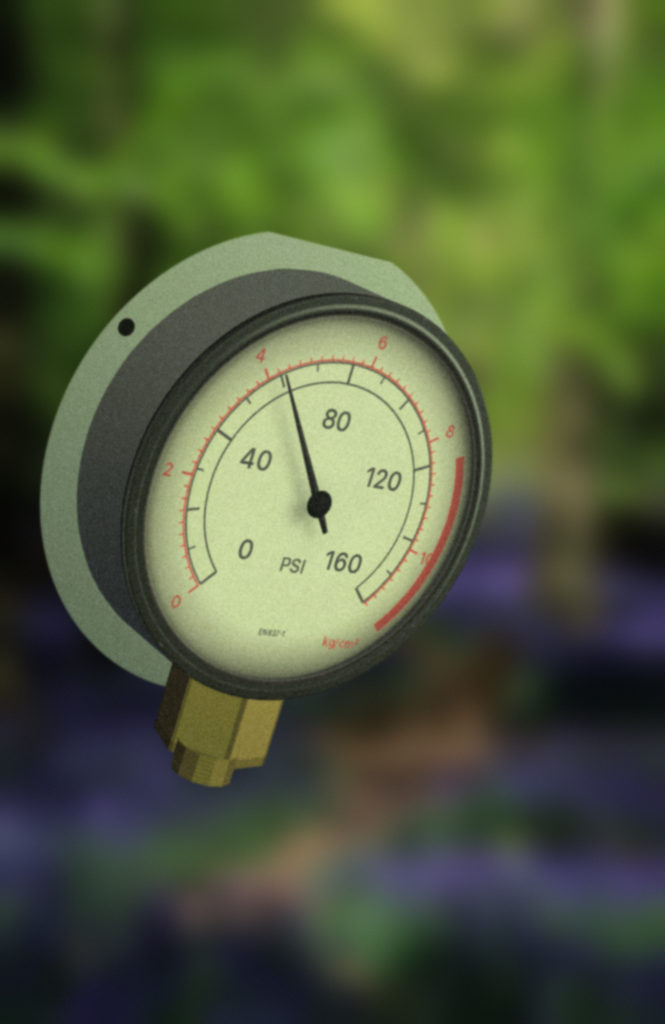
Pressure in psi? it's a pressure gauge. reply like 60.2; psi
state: 60; psi
